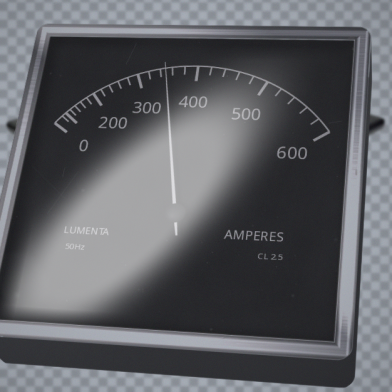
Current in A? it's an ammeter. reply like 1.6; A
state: 350; A
